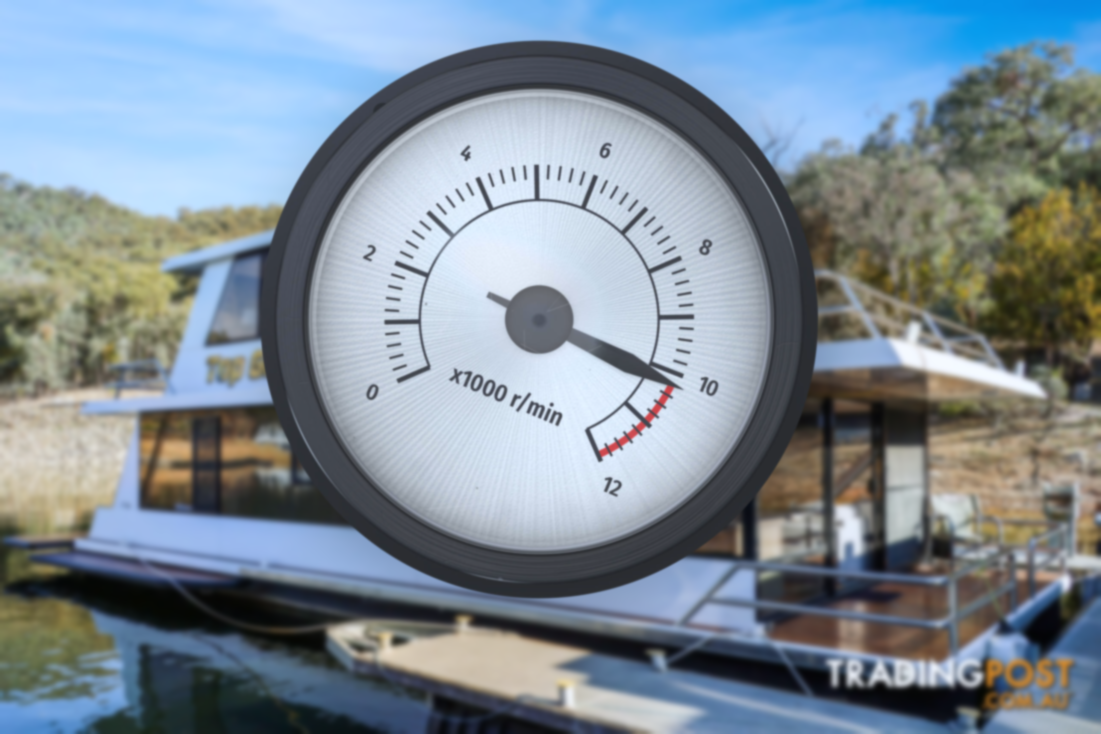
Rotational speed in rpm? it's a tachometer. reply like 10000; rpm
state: 10200; rpm
